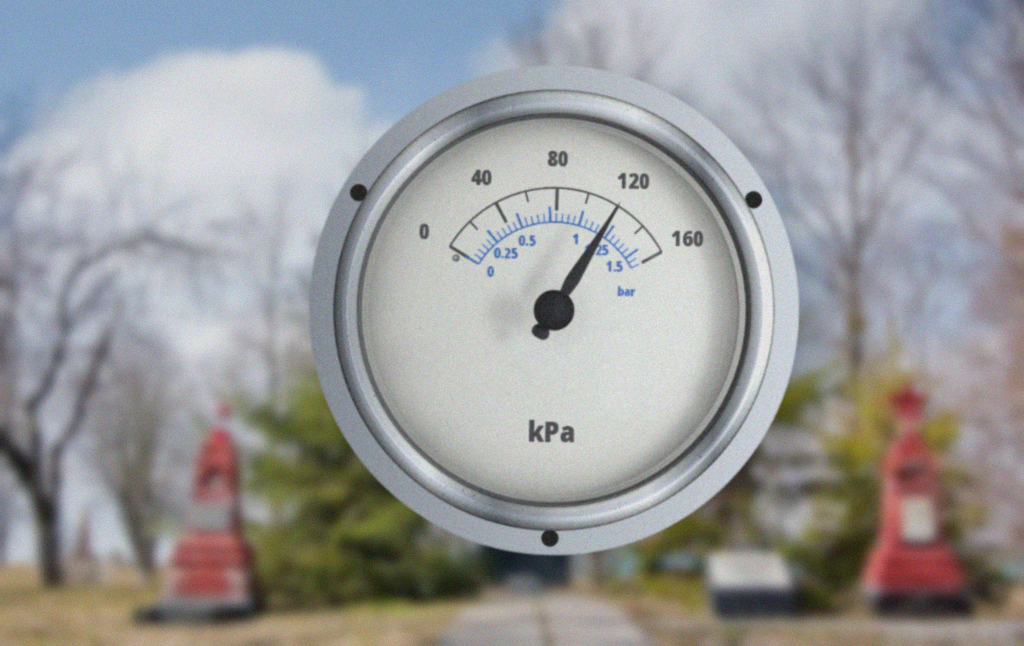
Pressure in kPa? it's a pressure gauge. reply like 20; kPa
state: 120; kPa
